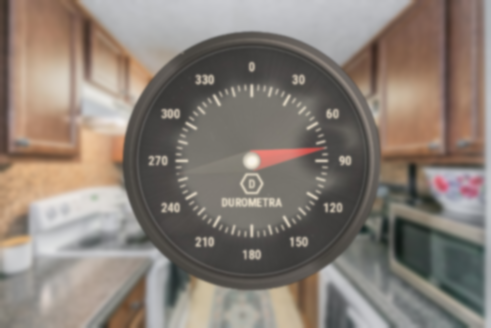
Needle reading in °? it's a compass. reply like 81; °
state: 80; °
